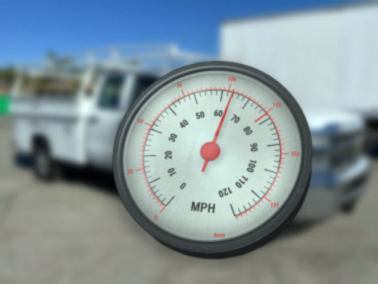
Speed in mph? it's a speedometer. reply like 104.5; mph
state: 64; mph
